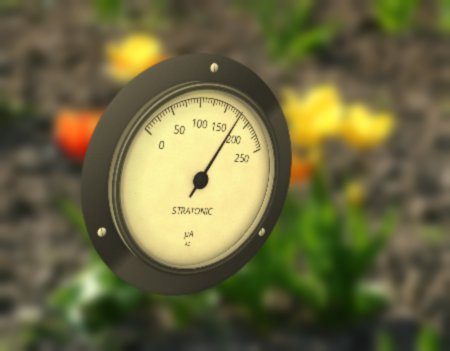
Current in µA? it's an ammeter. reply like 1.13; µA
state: 175; µA
